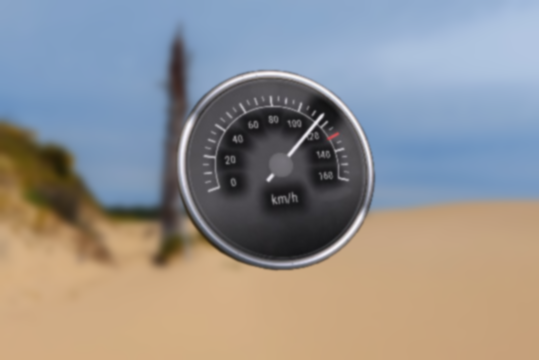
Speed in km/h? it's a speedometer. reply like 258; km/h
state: 115; km/h
